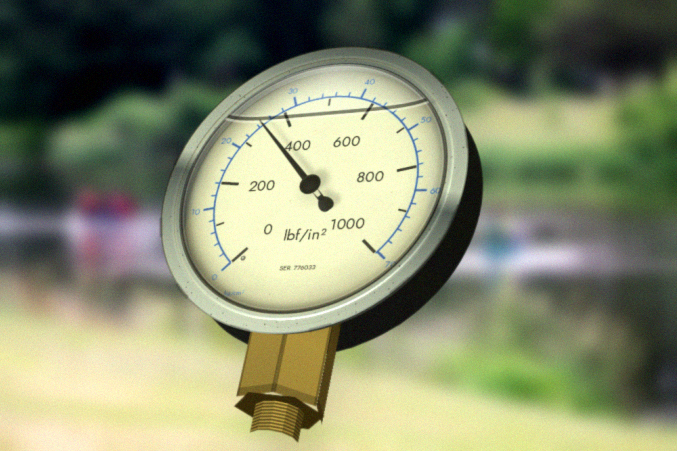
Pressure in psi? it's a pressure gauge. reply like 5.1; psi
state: 350; psi
